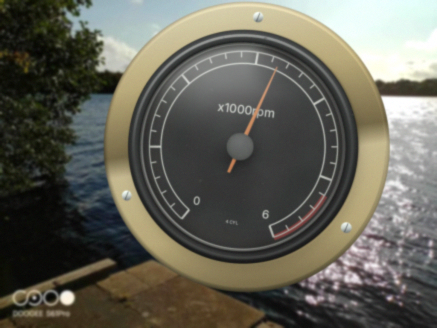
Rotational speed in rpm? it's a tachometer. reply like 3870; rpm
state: 3300; rpm
